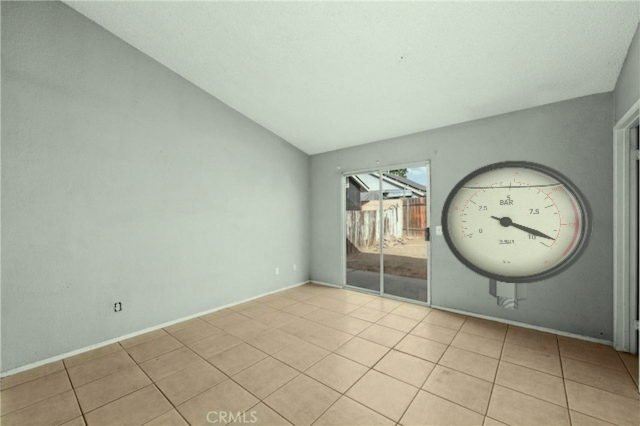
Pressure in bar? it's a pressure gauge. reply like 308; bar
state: 9.5; bar
